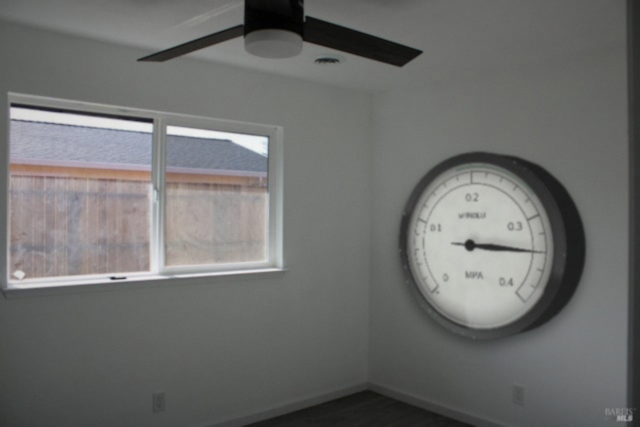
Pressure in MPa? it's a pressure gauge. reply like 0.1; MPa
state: 0.34; MPa
